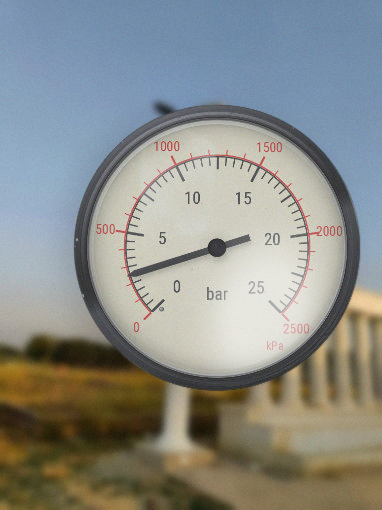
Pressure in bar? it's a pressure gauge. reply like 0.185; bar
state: 2.5; bar
